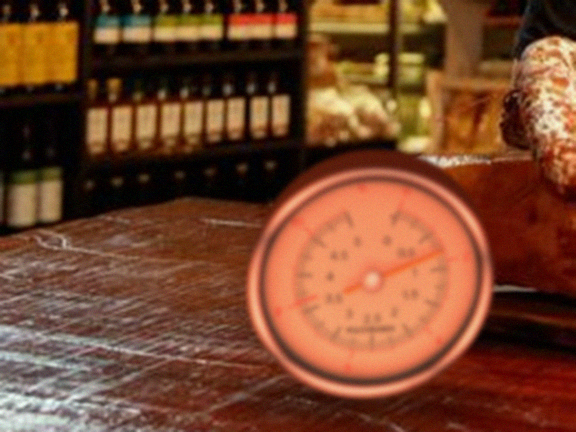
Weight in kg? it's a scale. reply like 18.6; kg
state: 0.75; kg
